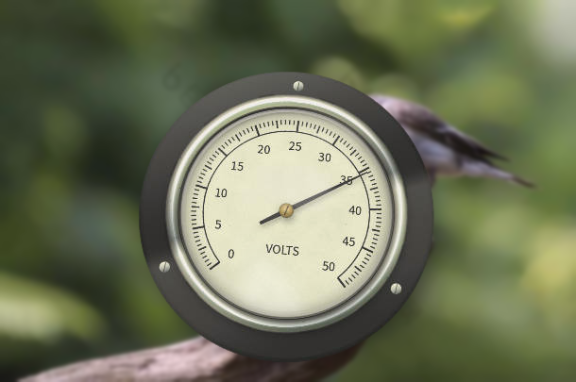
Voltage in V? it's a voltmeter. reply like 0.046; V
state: 35.5; V
